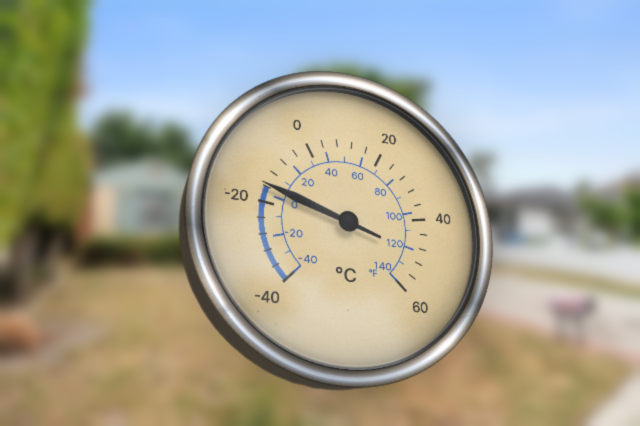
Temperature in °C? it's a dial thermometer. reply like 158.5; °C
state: -16; °C
